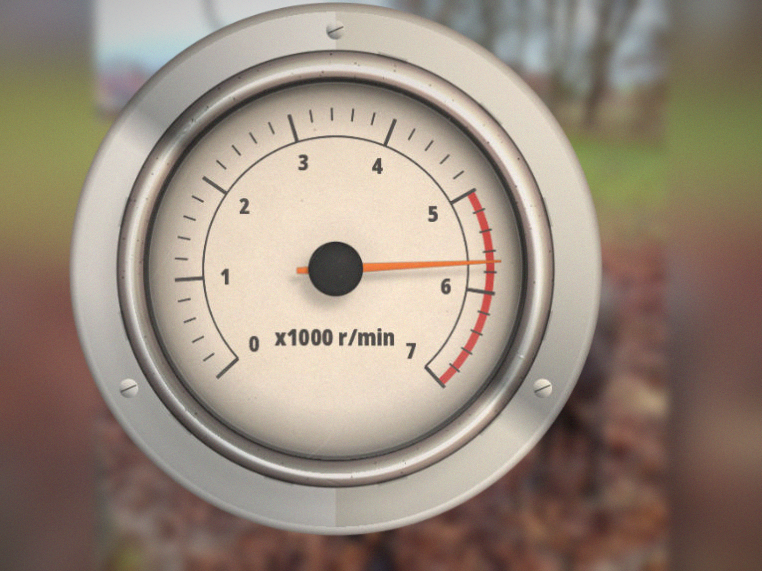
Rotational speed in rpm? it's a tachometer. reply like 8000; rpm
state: 5700; rpm
